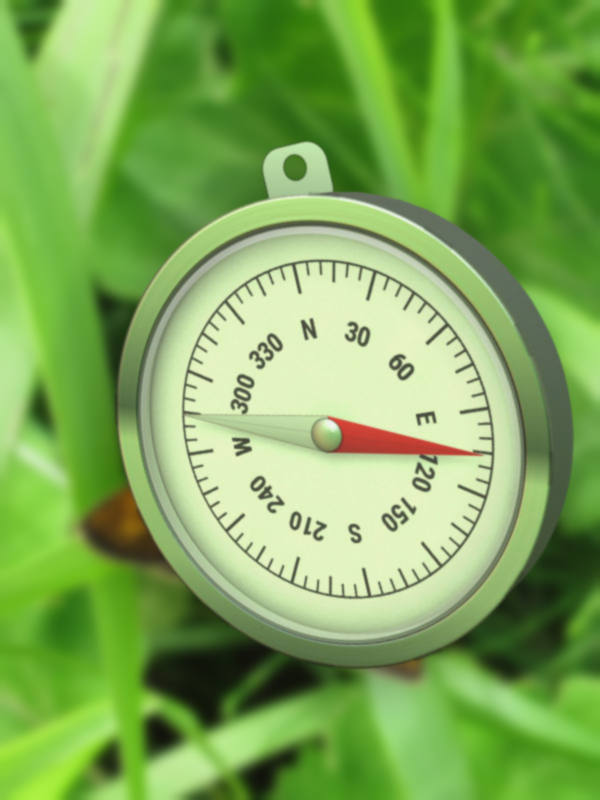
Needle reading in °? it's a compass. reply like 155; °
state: 105; °
